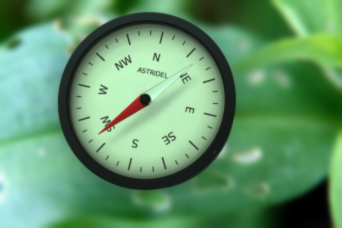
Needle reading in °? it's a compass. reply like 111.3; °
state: 220; °
